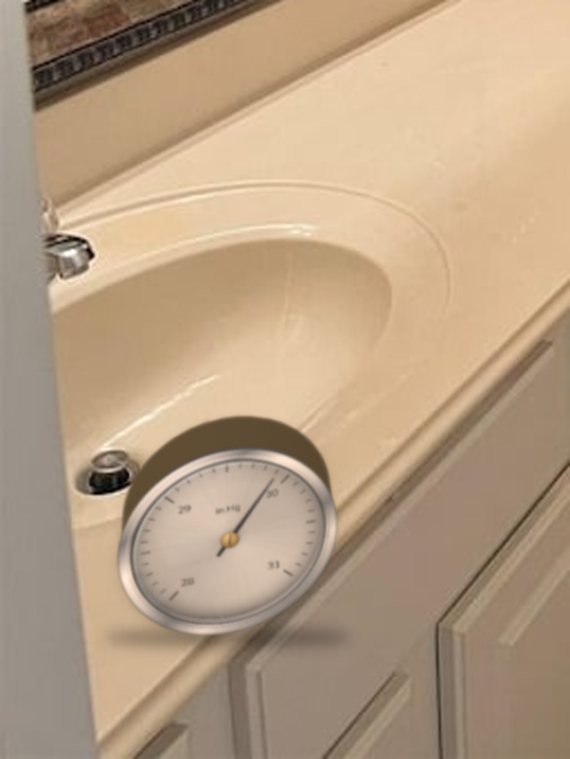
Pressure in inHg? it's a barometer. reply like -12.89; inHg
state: 29.9; inHg
